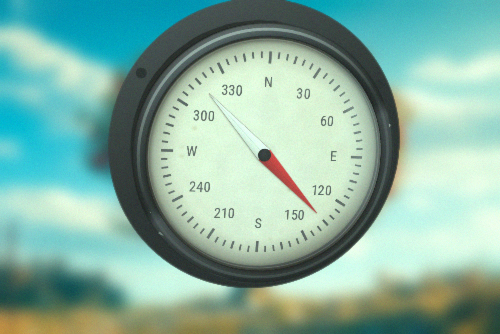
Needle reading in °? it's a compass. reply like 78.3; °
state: 135; °
